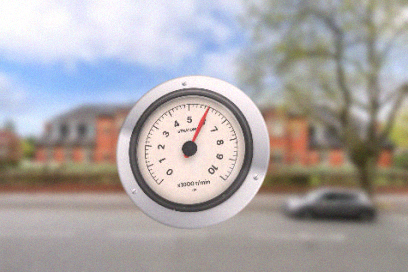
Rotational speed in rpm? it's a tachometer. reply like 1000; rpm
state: 6000; rpm
